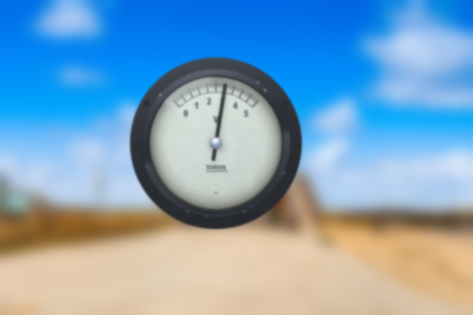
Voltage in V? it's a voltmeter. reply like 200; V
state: 3; V
